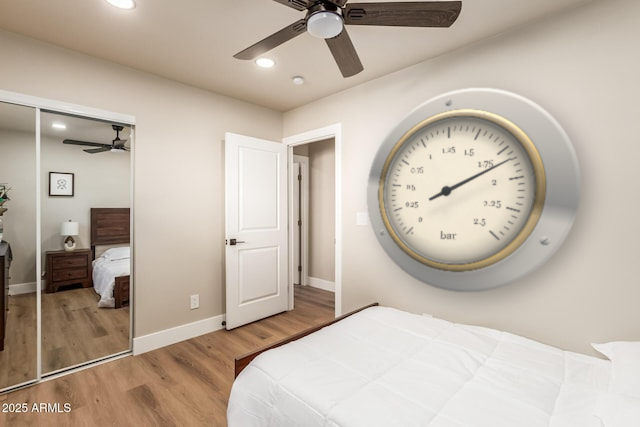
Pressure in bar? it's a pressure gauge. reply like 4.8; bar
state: 1.85; bar
